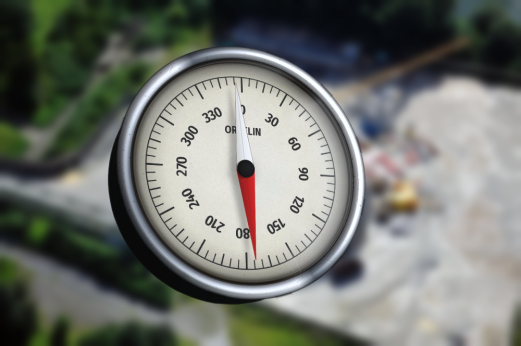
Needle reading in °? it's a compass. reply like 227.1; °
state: 175; °
